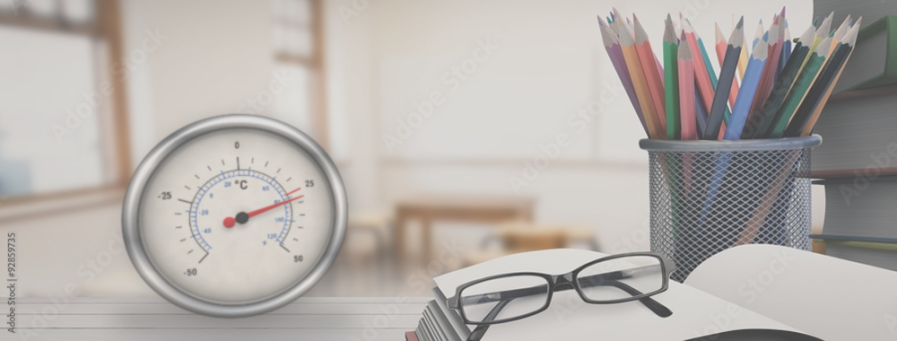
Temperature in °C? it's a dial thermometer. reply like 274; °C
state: 27.5; °C
